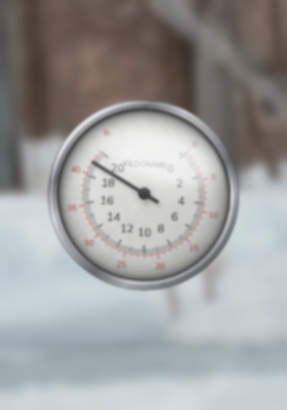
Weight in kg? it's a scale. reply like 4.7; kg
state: 19; kg
